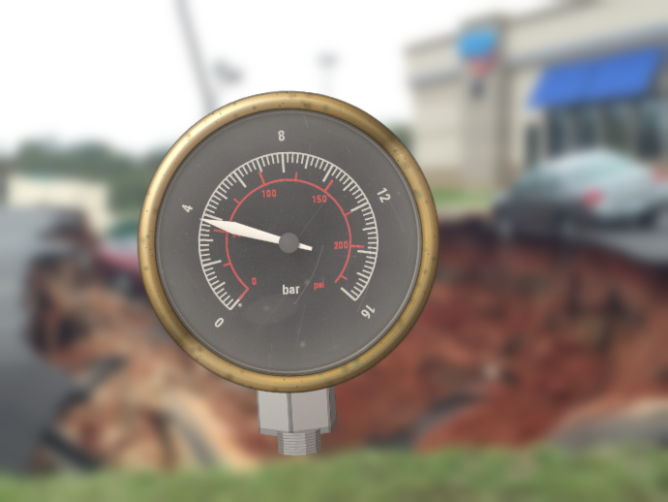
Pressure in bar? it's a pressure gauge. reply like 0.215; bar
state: 3.8; bar
